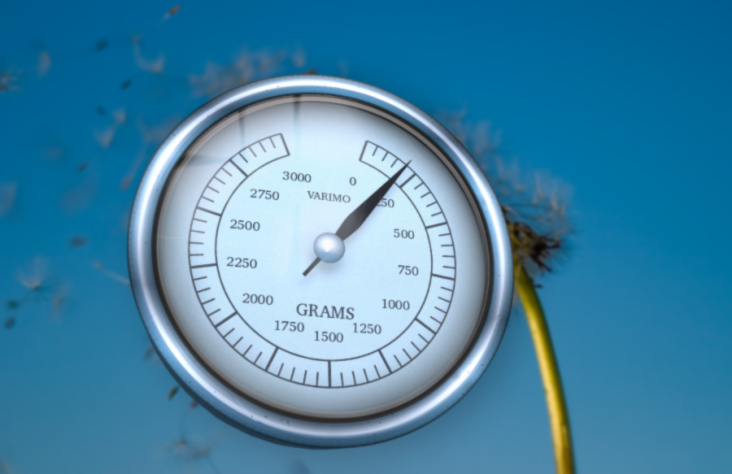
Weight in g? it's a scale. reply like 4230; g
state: 200; g
